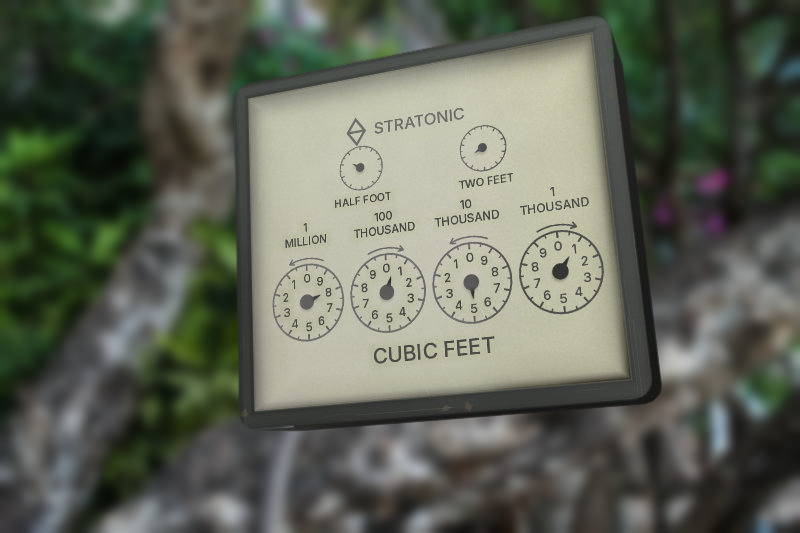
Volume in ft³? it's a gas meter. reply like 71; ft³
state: 805100; ft³
